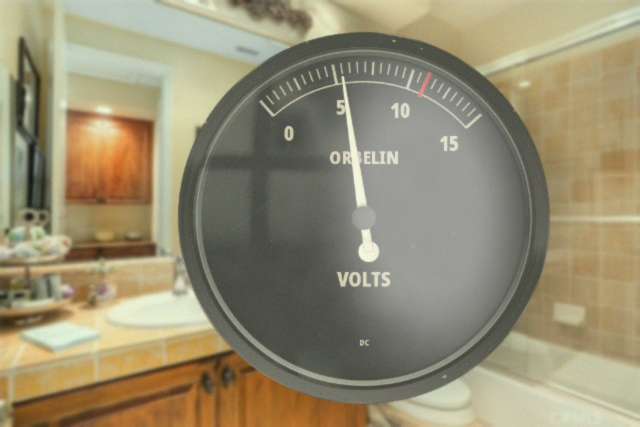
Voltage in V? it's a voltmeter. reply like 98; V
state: 5.5; V
